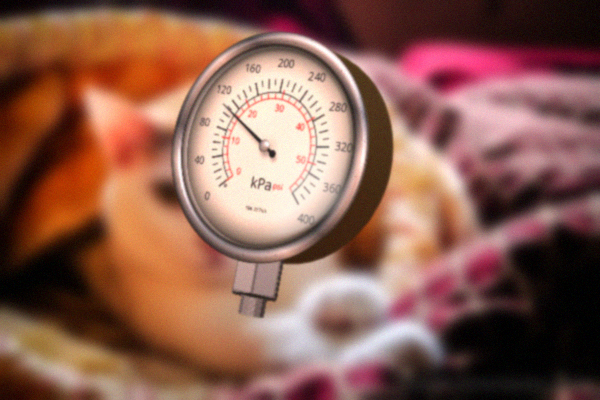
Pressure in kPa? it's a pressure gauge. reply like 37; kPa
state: 110; kPa
